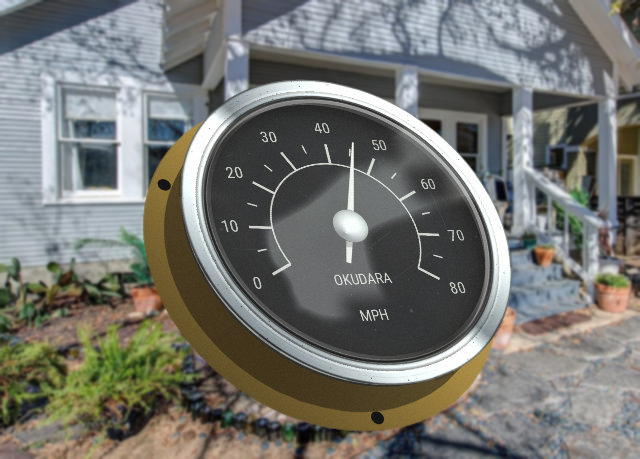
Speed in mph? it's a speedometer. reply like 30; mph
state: 45; mph
